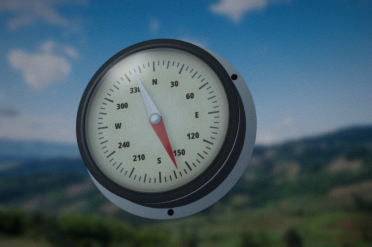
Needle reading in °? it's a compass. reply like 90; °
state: 160; °
